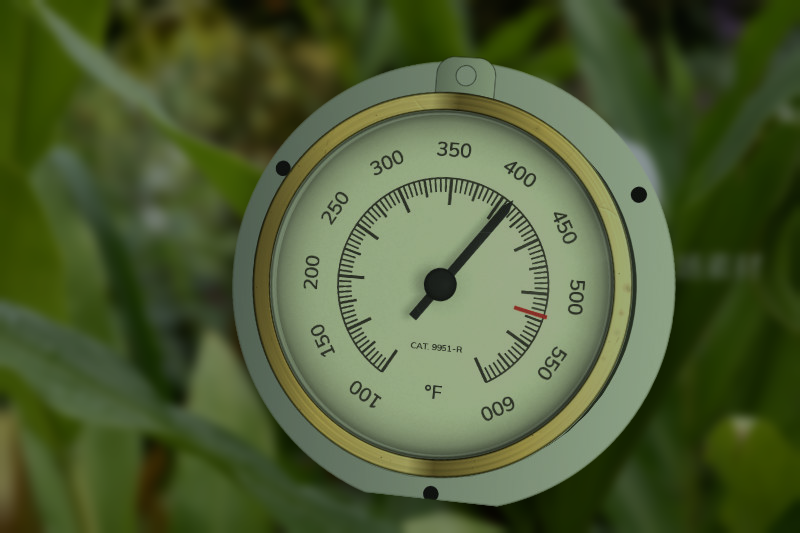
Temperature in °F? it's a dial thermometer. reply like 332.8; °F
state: 410; °F
